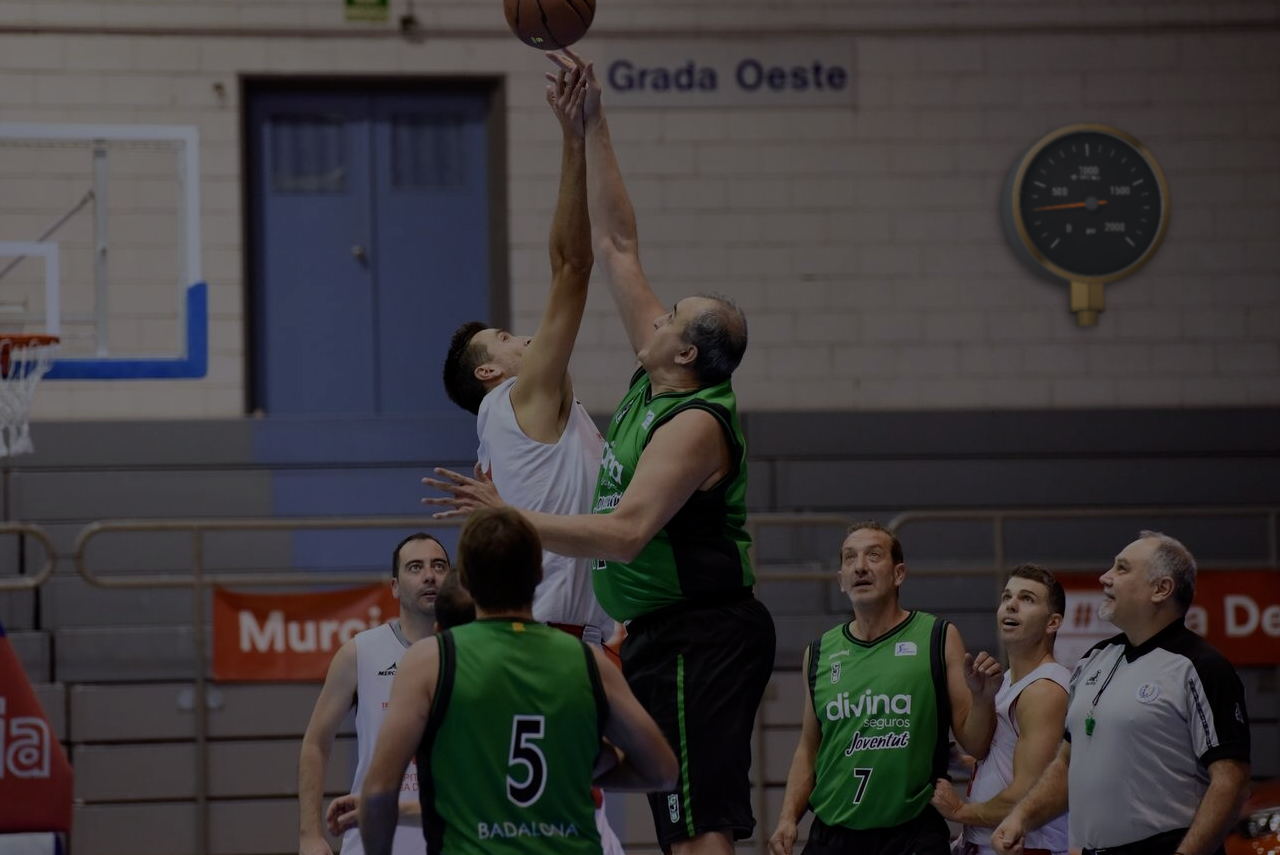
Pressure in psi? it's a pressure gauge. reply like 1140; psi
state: 300; psi
